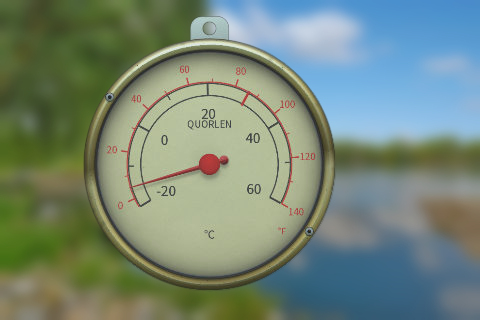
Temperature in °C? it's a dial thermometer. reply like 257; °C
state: -15; °C
